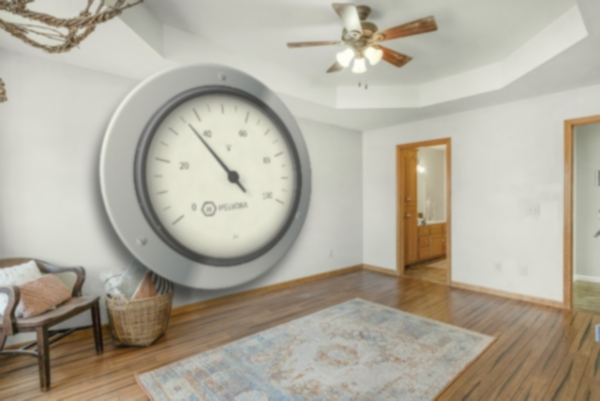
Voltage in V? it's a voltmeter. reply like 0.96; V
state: 35; V
